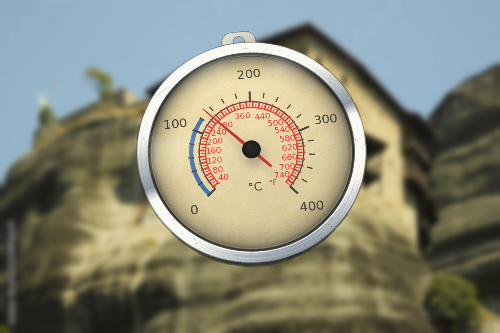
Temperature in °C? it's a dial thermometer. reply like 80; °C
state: 130; °C
